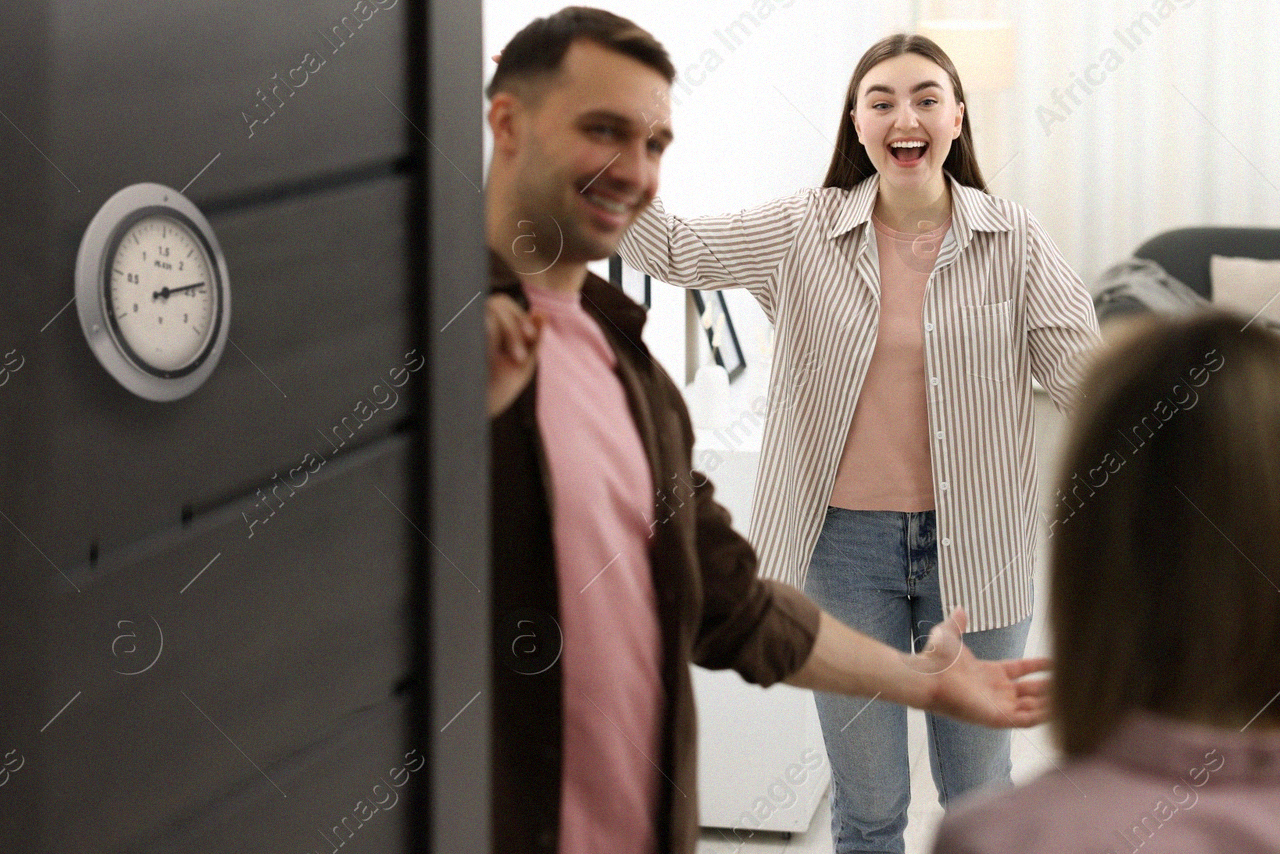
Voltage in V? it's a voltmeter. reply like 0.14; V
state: 2.4; V
